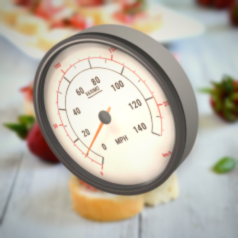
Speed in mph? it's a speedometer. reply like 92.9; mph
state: 10; mph
